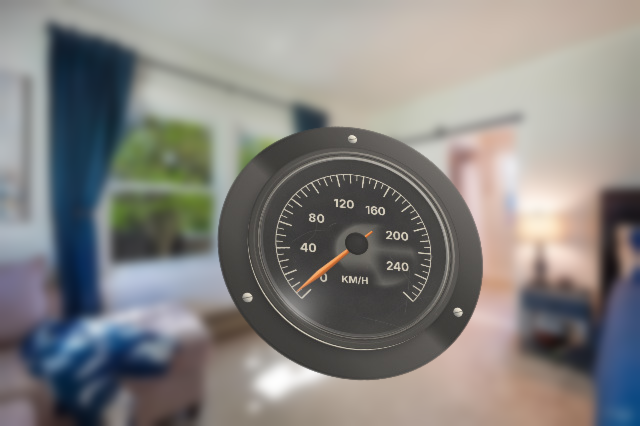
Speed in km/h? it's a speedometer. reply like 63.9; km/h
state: 5; km/h
